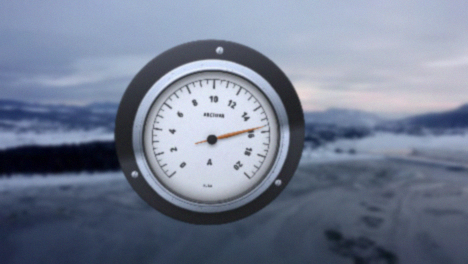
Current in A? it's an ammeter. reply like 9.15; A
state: 15.5; A
